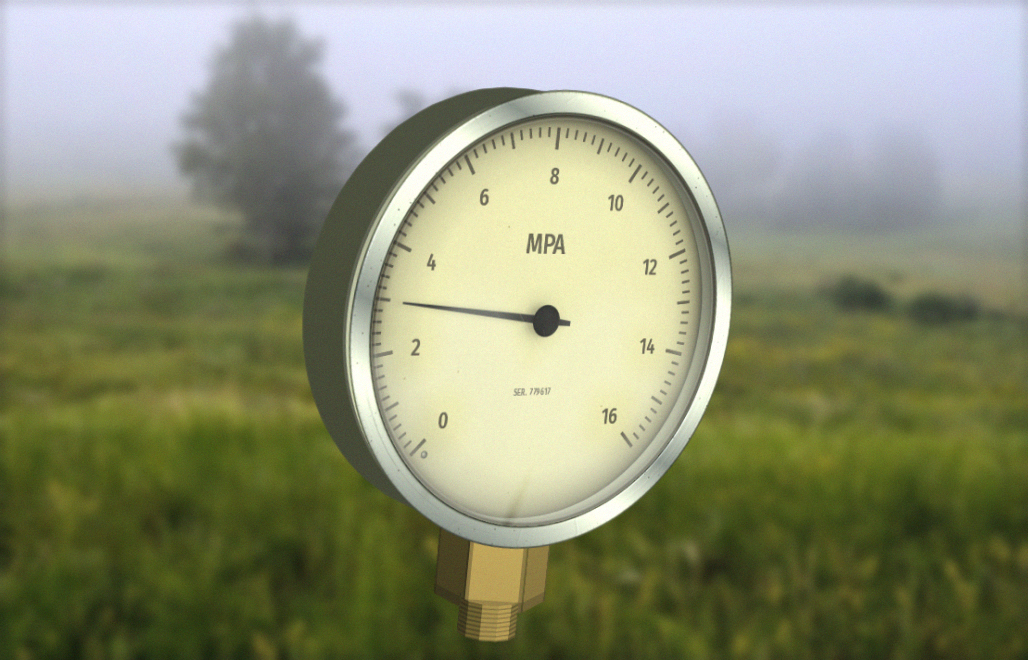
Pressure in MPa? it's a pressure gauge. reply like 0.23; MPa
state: 3; MPa
